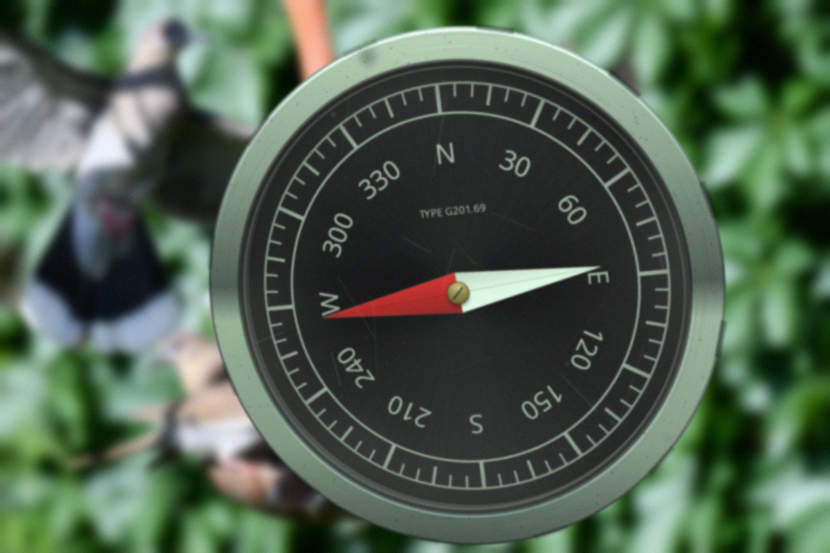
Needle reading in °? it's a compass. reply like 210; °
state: 265; °
